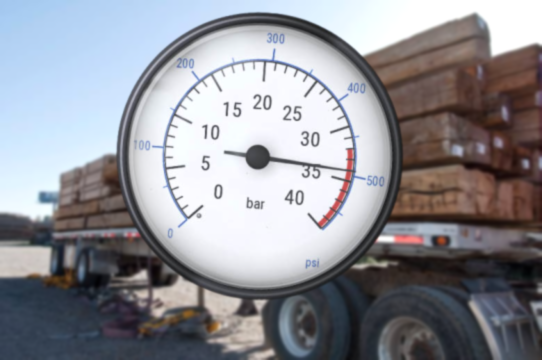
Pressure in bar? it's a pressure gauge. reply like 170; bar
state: 34; bar
